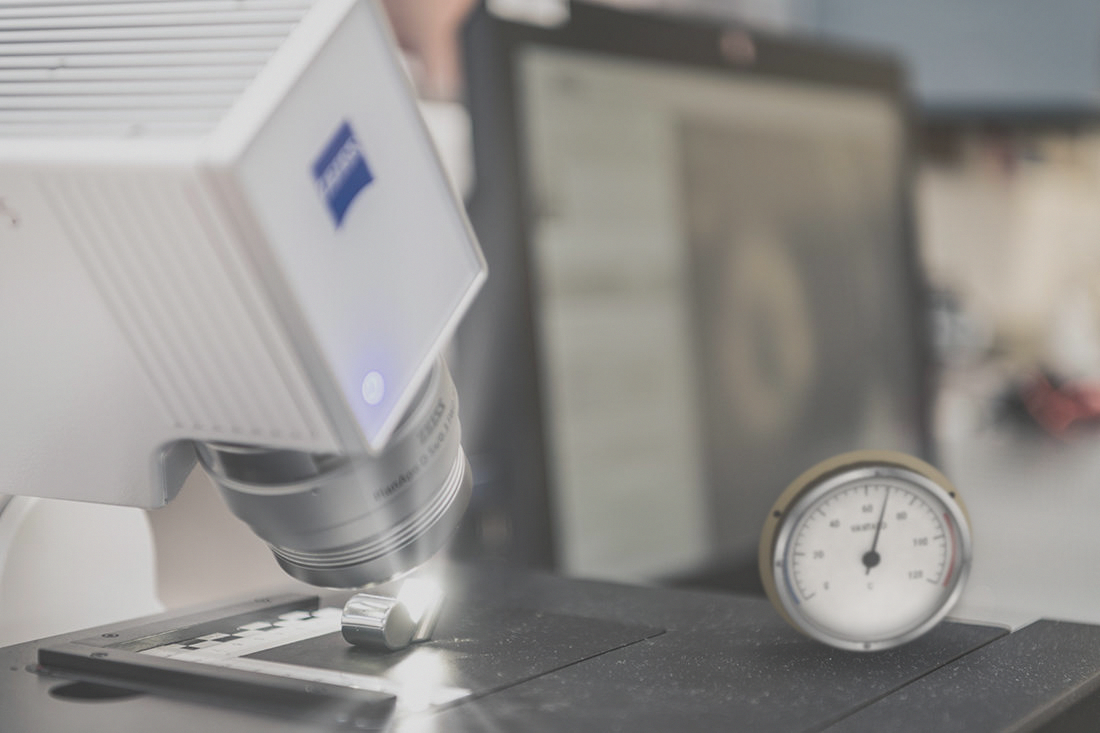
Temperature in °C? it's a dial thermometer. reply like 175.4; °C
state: 68; °C
